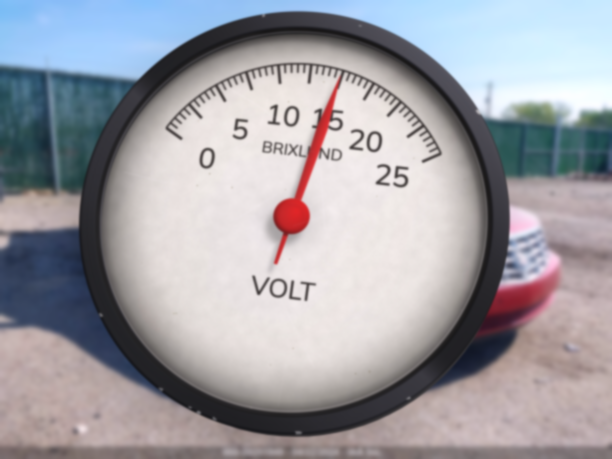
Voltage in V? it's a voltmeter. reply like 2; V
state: 15; V
